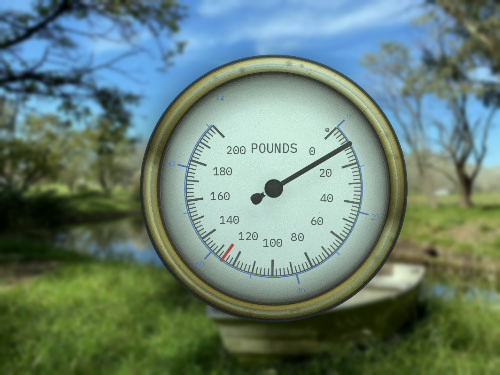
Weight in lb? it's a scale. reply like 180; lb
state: 10; lb
